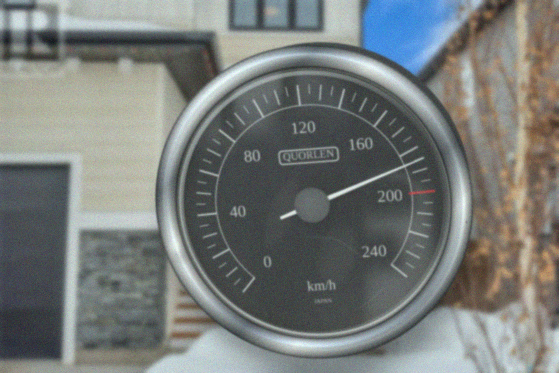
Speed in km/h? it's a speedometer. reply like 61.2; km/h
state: 185; km/h
